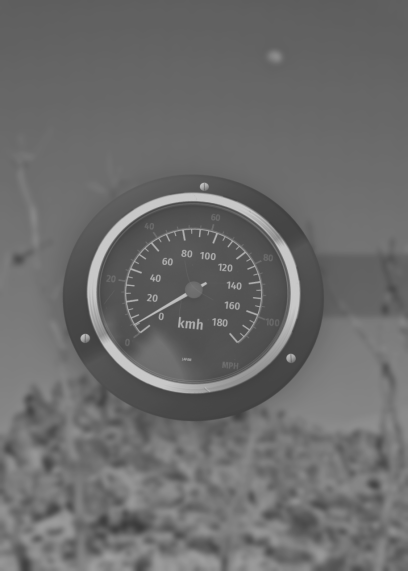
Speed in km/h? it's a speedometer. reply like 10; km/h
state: 5; km/h
